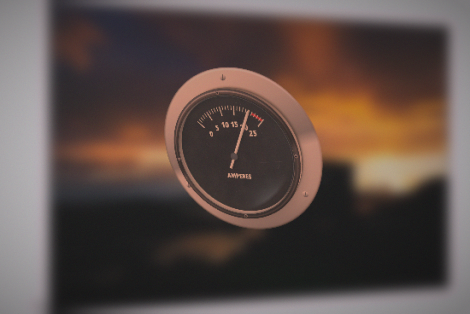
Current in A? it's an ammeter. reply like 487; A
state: 20; A
